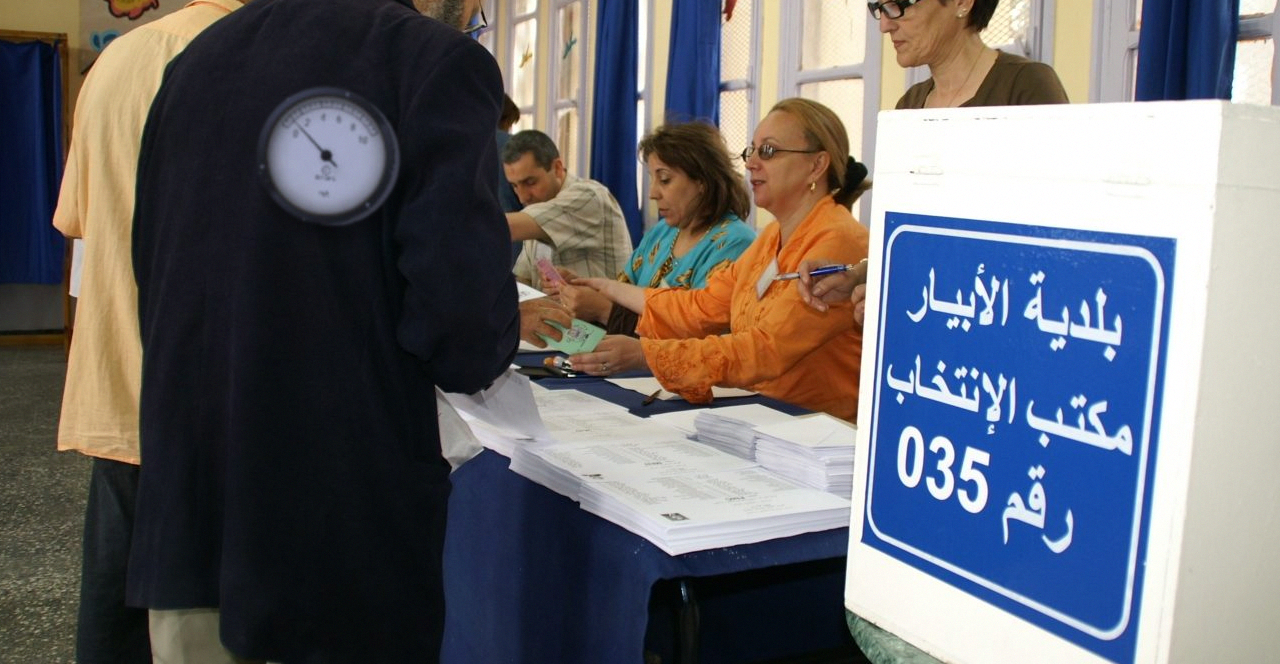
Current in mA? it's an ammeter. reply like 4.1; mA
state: 1; mA
